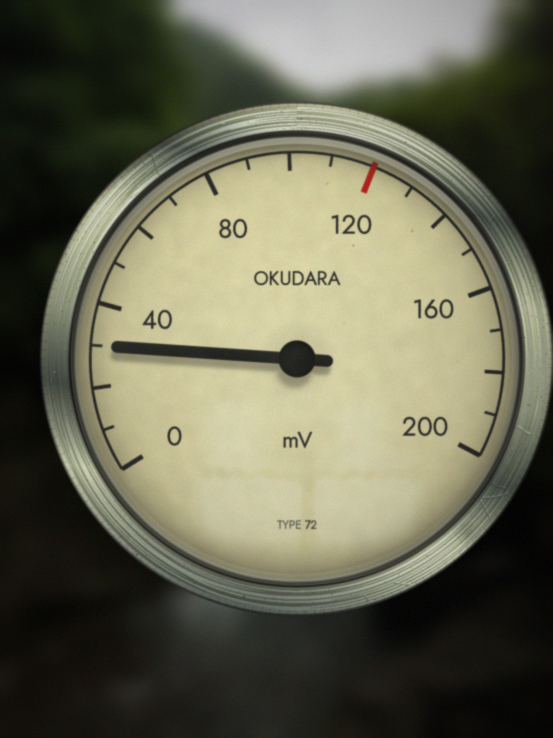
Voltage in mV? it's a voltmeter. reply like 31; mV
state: 30; mV
